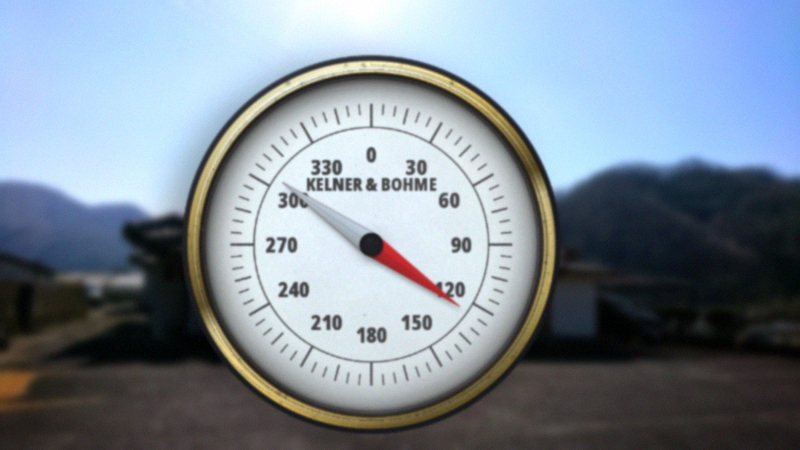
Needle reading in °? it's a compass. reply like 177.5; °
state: 125; °
